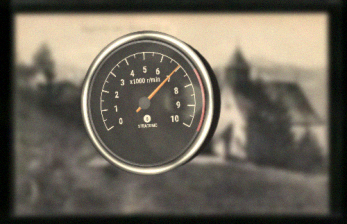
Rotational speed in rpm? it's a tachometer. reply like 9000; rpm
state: 7000; rpm
